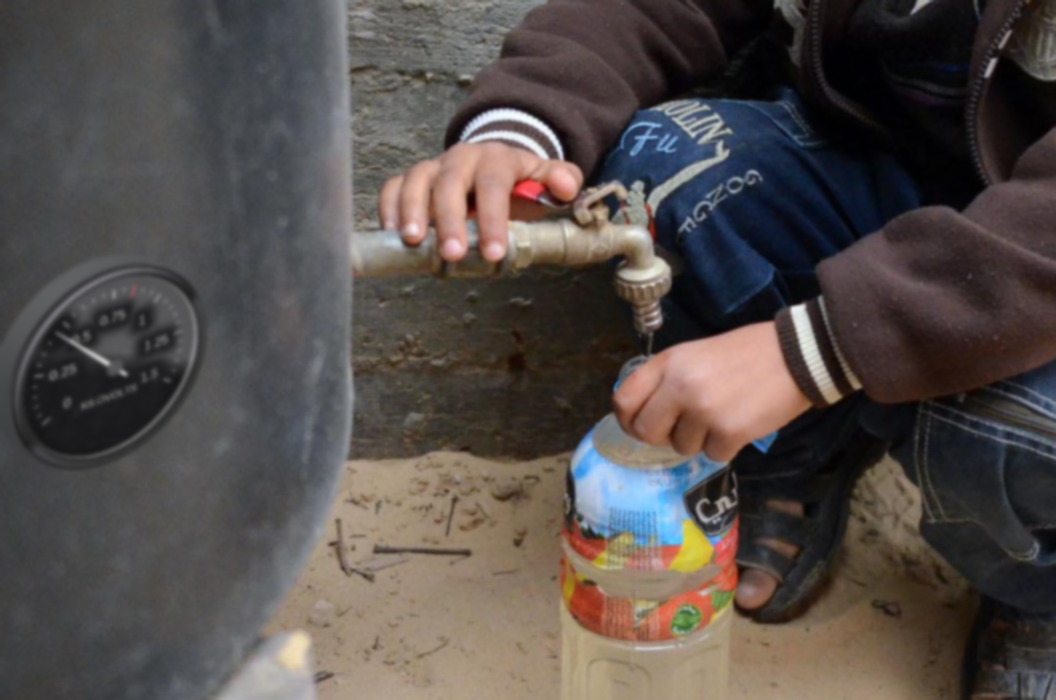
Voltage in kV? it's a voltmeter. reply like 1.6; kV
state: 0.45; kV
